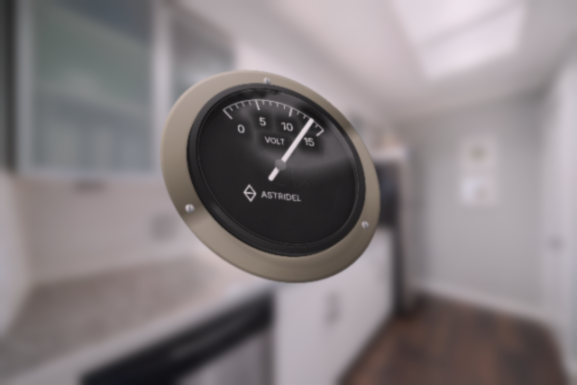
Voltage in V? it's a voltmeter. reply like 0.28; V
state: 13; V
